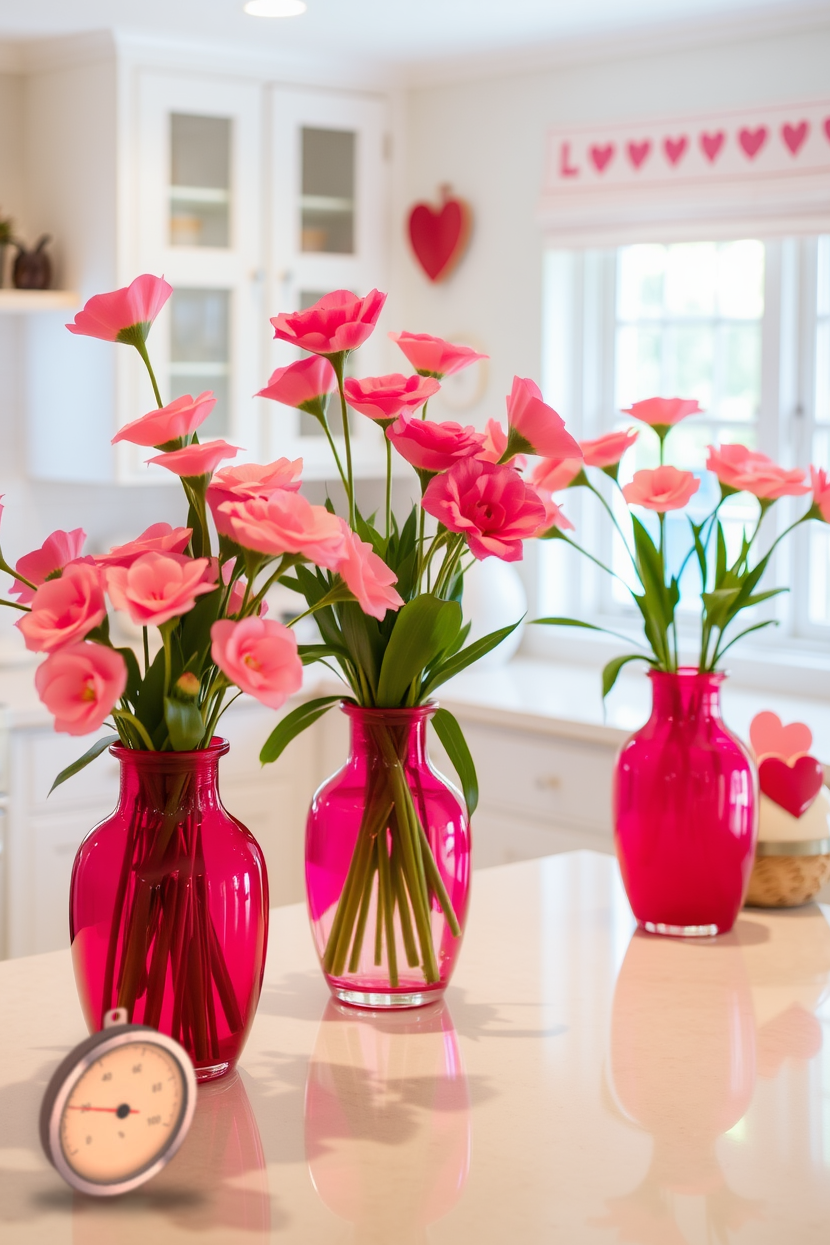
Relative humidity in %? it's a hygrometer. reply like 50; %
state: 20; %
